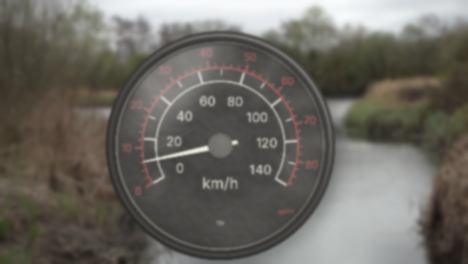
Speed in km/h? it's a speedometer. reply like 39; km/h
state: 10; km/h
